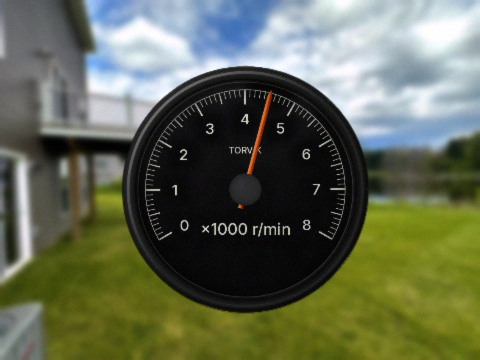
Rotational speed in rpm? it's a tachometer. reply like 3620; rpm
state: 4500; rpm
